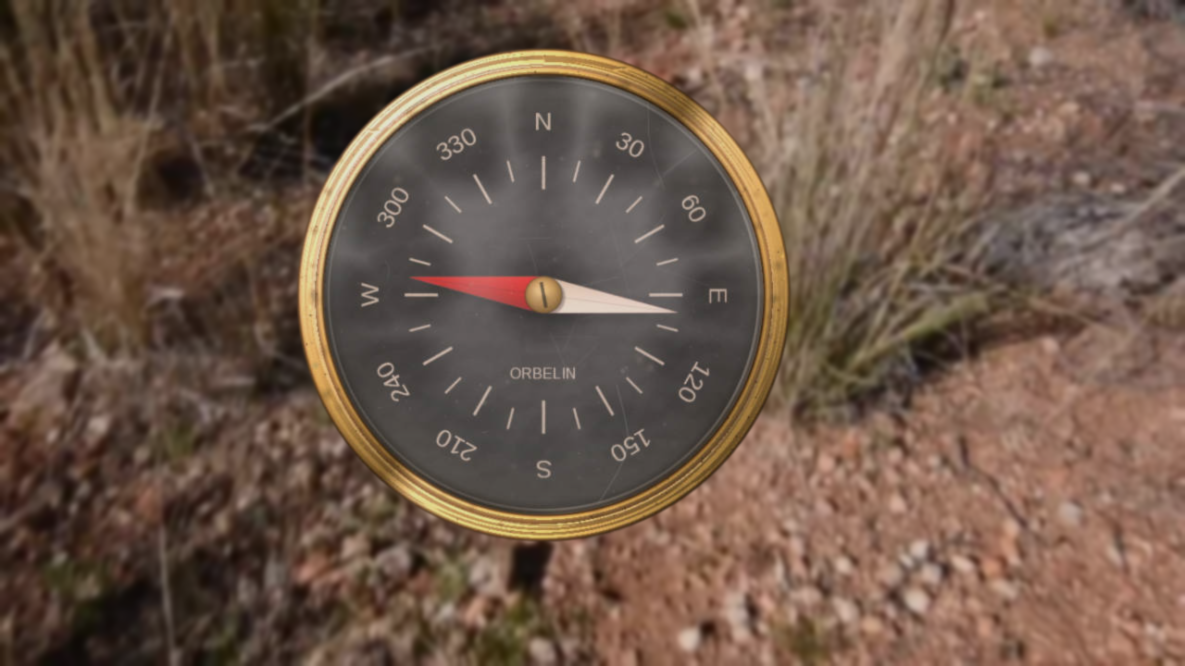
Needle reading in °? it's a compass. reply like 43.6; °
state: 277.5; °
